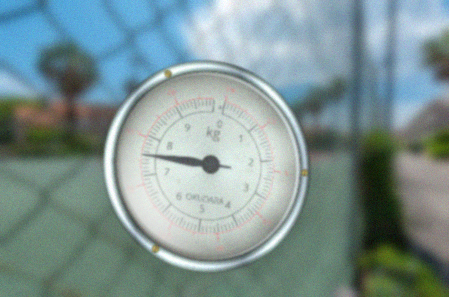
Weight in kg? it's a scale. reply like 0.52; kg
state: 7.5; kg
